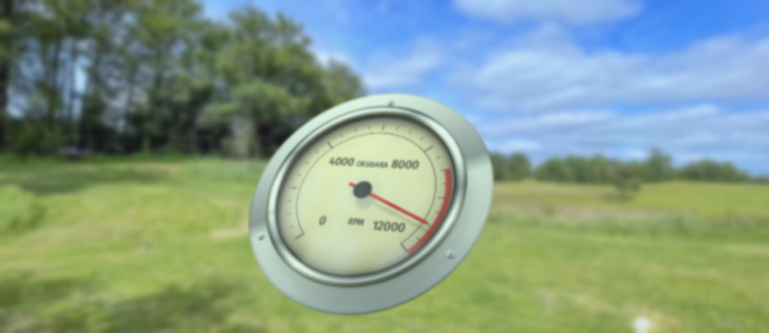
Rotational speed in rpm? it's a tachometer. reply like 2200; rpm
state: 11000; rpm
